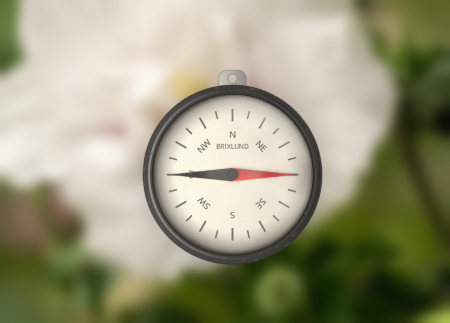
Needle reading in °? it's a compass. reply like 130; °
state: 90; °
